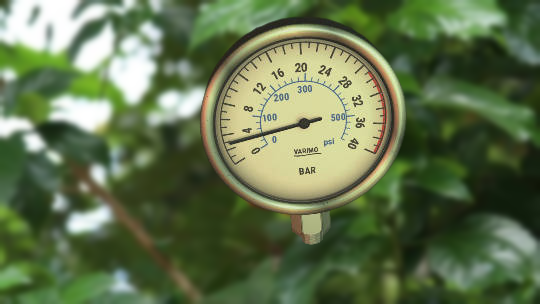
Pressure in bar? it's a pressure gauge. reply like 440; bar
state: 3; bar
